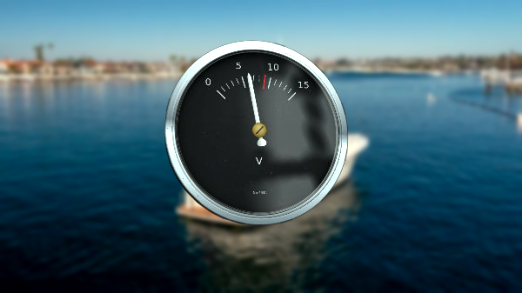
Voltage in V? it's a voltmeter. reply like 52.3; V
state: 6; V
